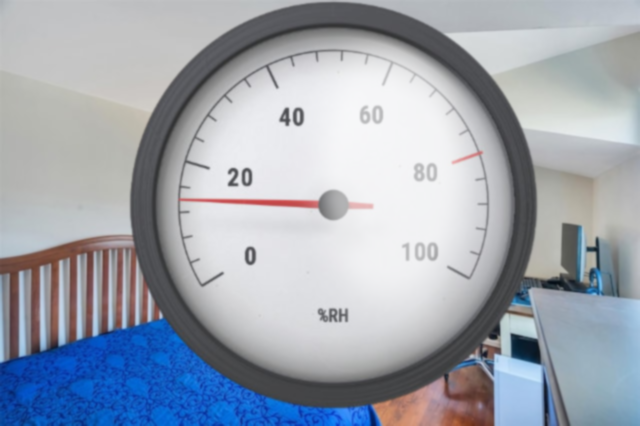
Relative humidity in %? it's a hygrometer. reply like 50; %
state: 14; %
